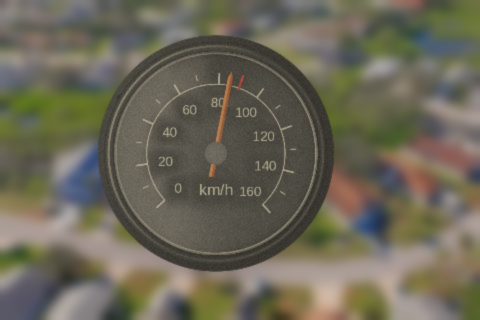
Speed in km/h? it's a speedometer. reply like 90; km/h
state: 85; km/h
